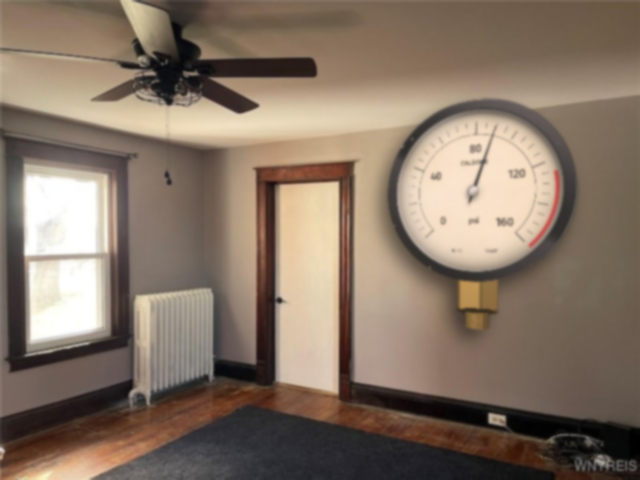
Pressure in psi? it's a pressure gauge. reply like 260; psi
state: 90; psi
